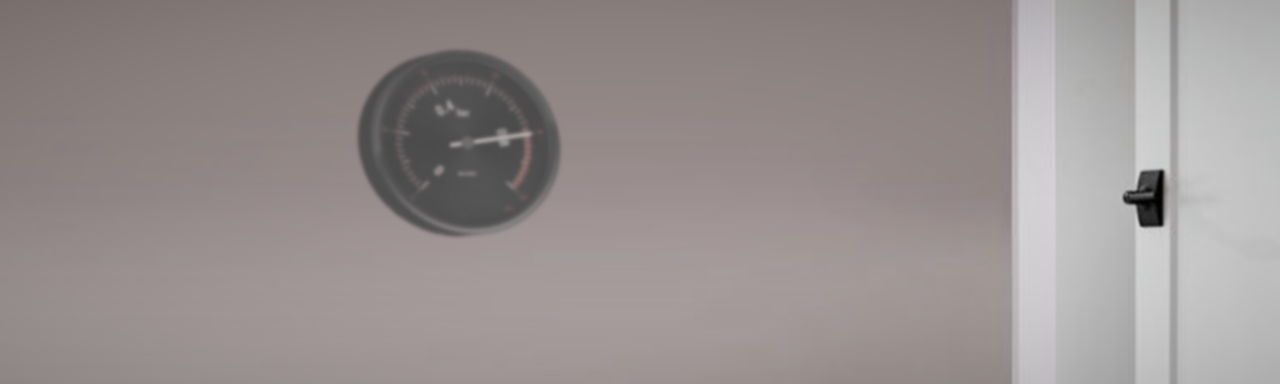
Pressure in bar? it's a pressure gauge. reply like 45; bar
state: 0.8; bar
